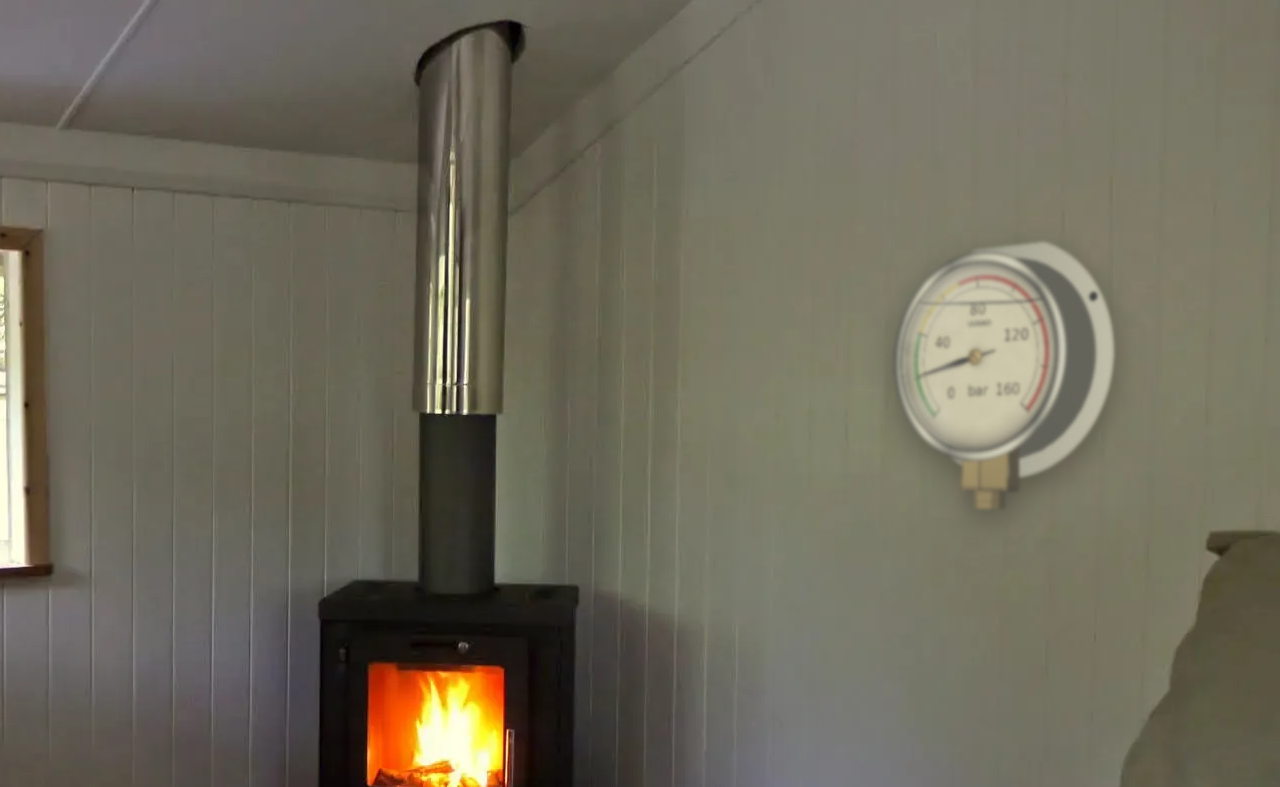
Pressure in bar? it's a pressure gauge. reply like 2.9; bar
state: 20; bar
